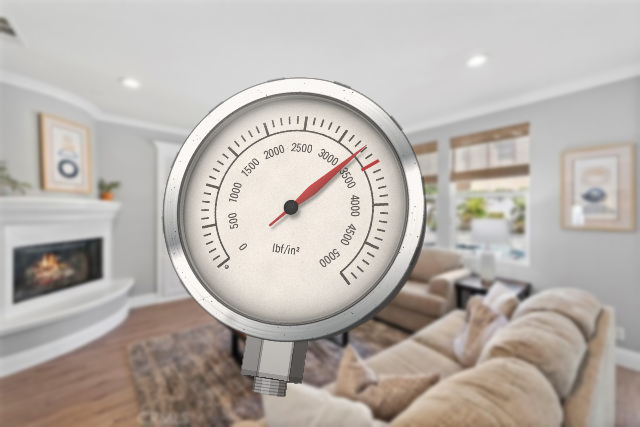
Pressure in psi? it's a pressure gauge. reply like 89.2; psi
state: 3300; psi
